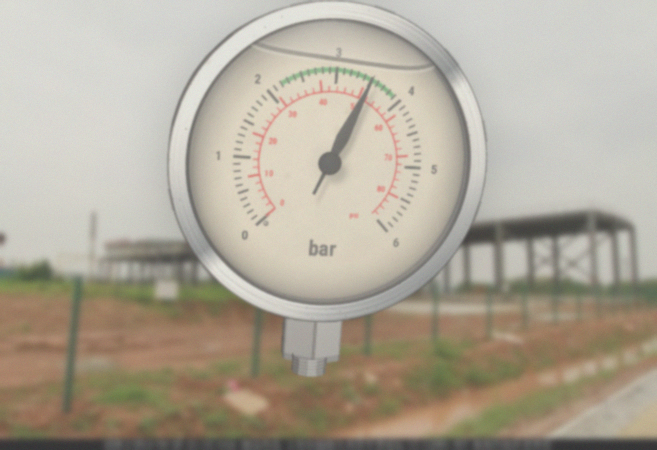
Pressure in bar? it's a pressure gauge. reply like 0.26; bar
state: 3.5; bar
